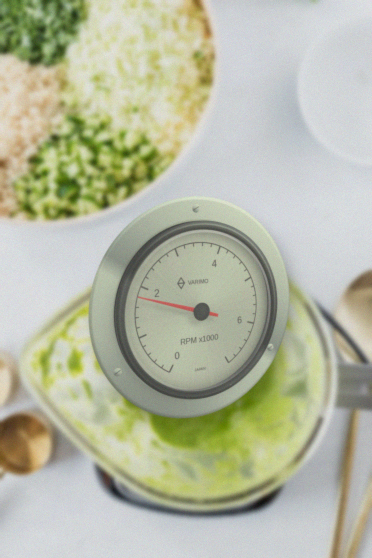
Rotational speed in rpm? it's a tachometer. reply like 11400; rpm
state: 1800; rpm
